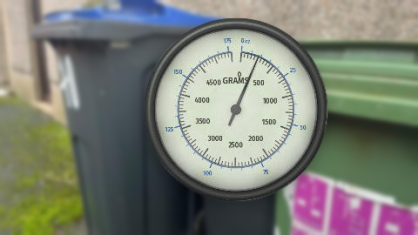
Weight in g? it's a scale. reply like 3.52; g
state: 250; g
